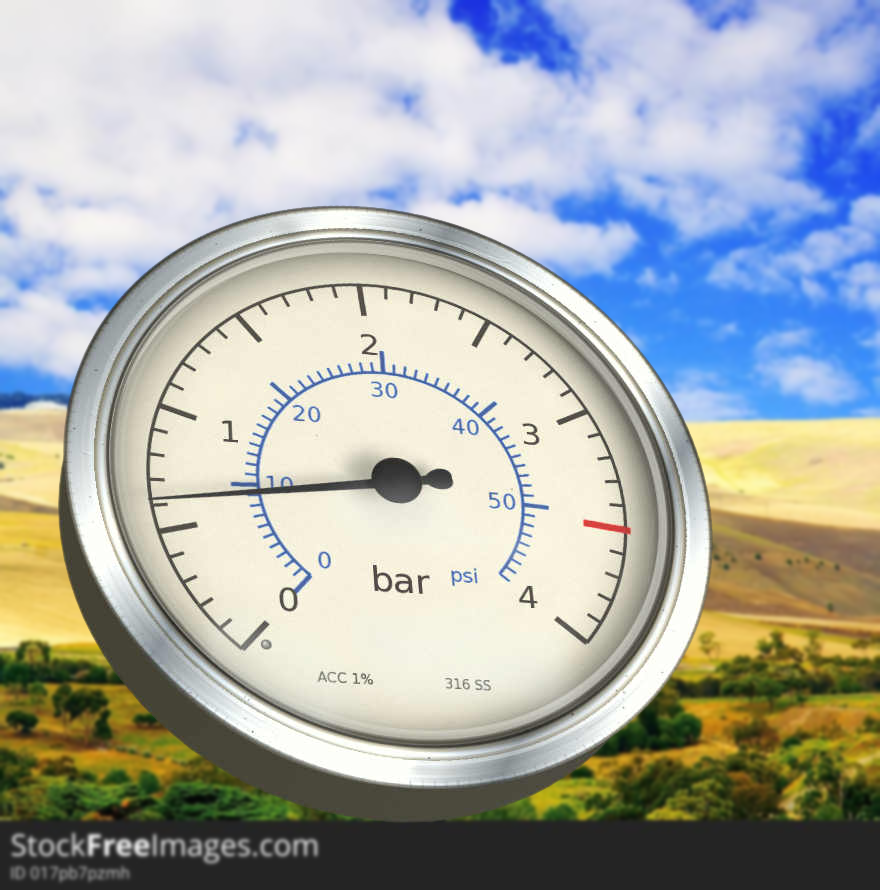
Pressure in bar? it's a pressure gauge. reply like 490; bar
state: 0.6; bar
